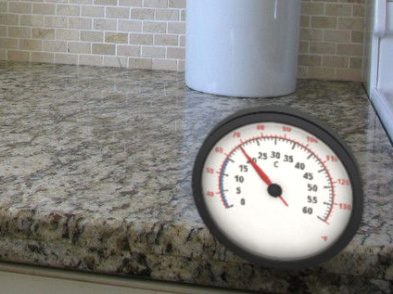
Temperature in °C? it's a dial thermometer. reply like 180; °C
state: 20; °C
